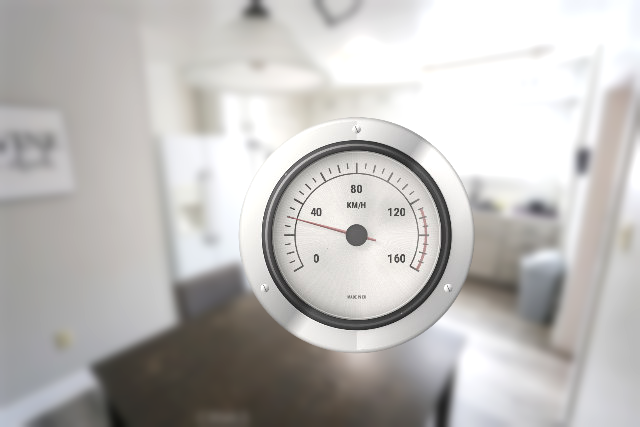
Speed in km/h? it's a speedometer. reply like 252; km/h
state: 30; km/h
